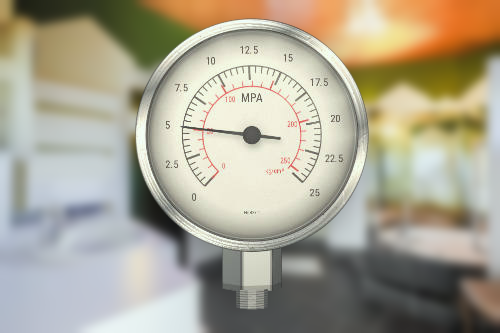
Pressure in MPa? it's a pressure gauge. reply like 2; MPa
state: 5; MPa
